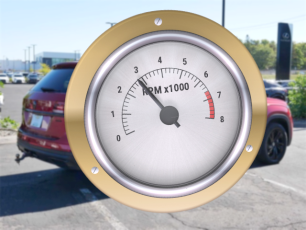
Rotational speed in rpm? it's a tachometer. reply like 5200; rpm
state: 2800; rpm
